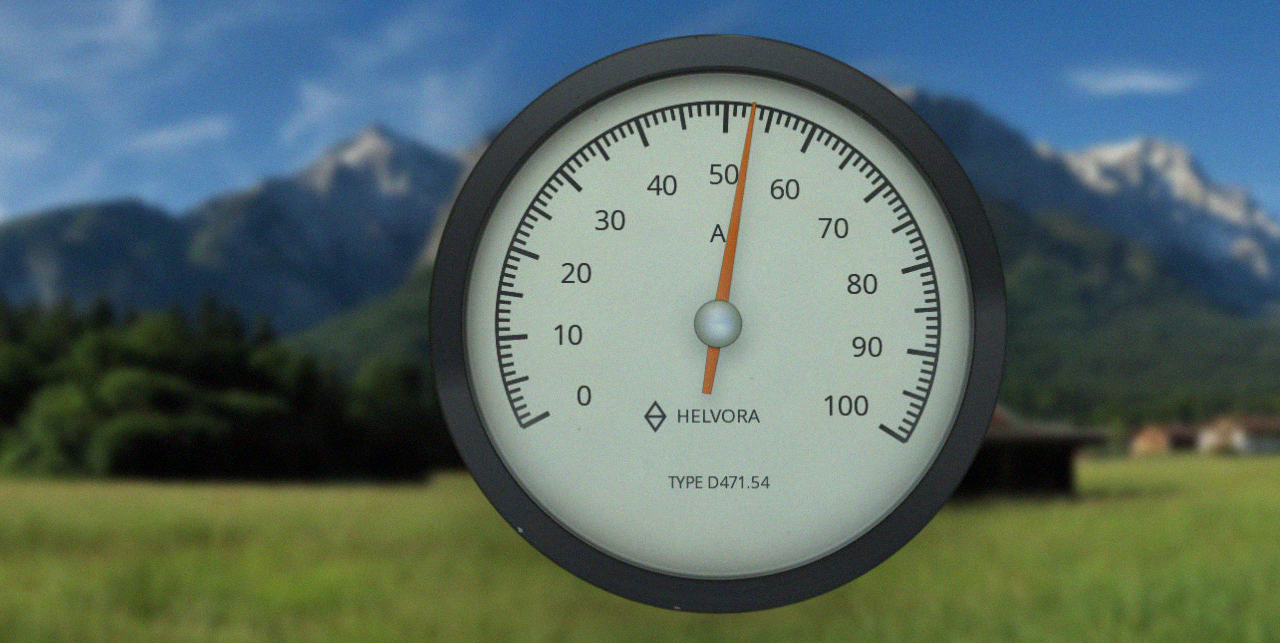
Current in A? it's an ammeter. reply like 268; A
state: 53; A
